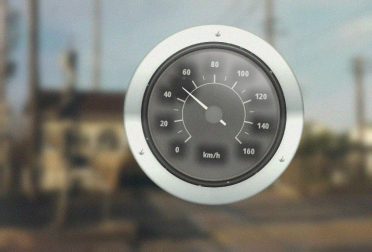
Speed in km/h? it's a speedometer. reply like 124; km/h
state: 50; km/h
